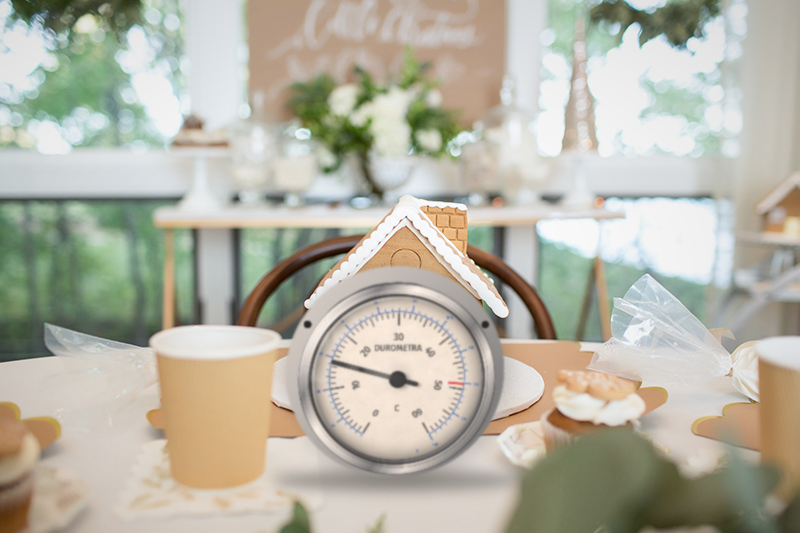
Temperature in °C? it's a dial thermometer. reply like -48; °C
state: 15; °C
